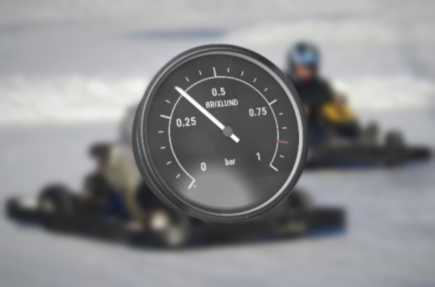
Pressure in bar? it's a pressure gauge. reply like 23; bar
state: 0.35; bar
